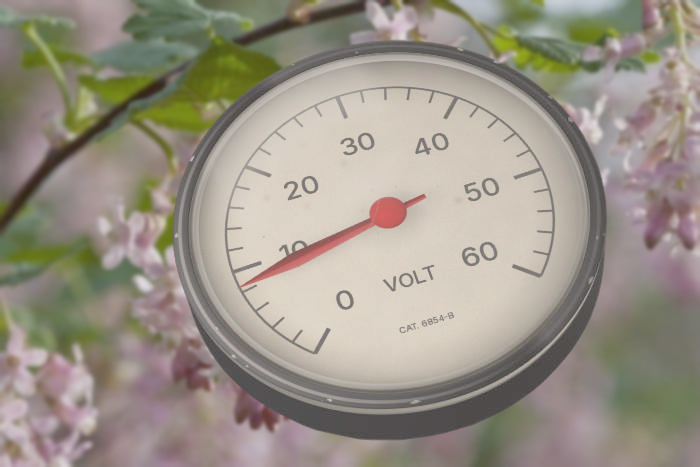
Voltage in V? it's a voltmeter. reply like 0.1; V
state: 8; V
